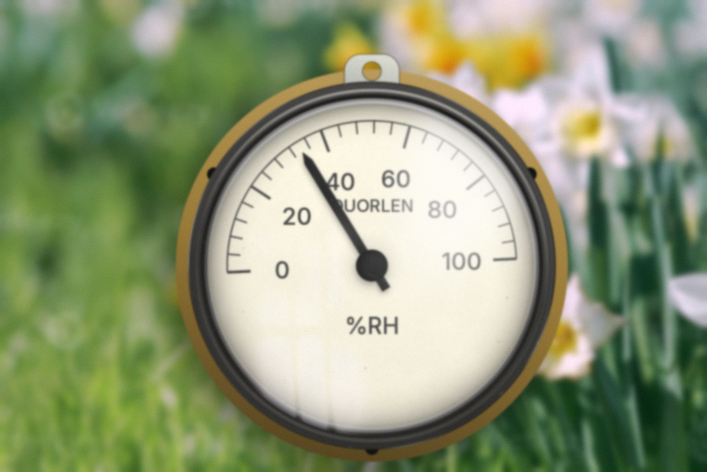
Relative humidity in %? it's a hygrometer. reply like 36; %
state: 34; %
